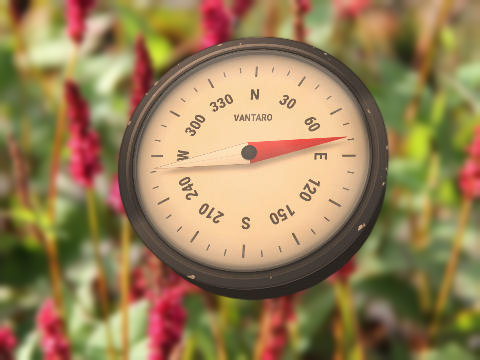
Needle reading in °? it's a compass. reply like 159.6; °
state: 80; °
